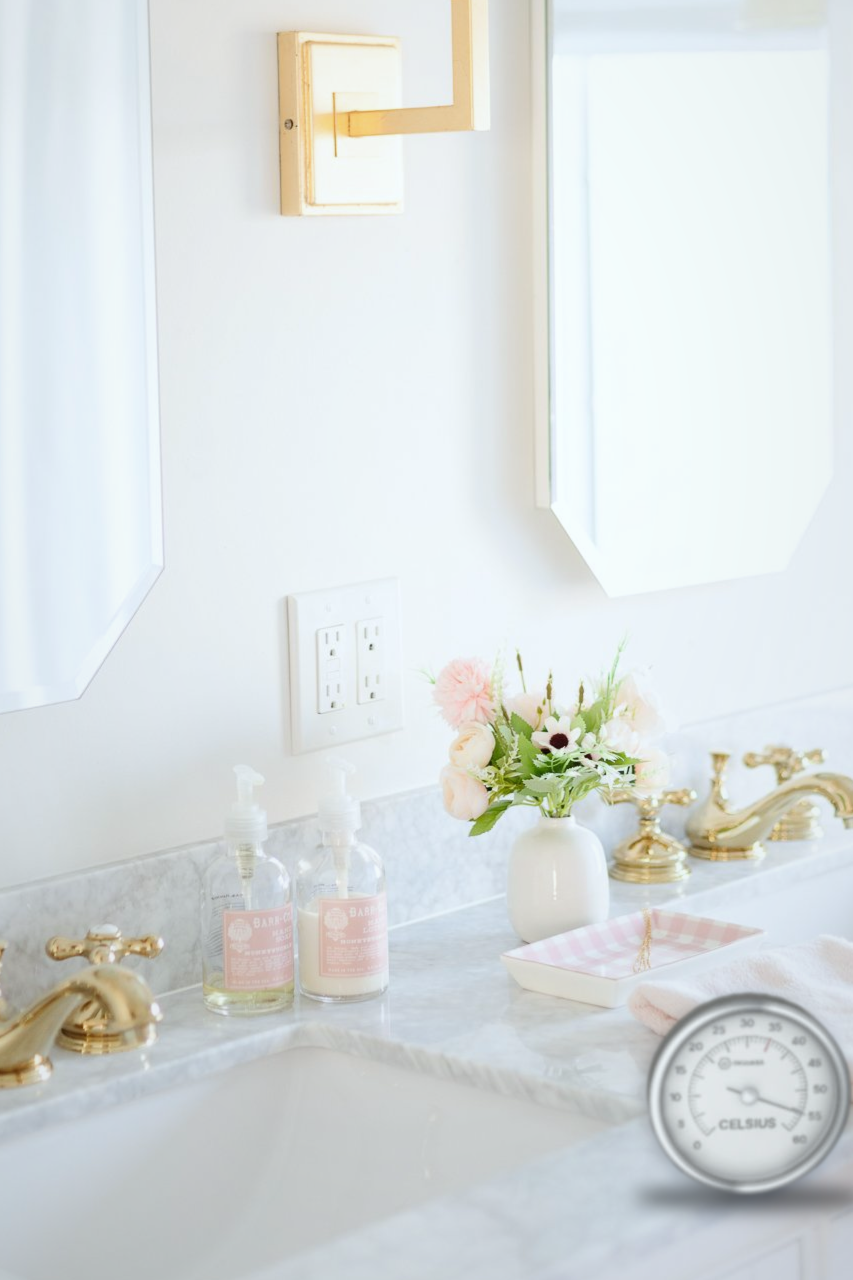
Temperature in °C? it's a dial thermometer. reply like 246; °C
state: 55; °C
